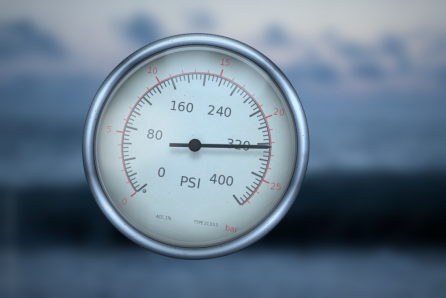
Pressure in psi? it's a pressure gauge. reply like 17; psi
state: 325; psi
